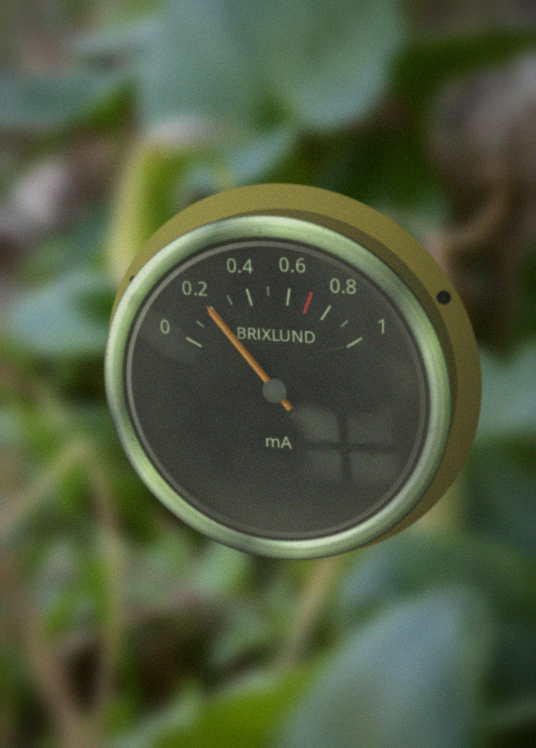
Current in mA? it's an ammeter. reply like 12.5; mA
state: 0.2; mA
